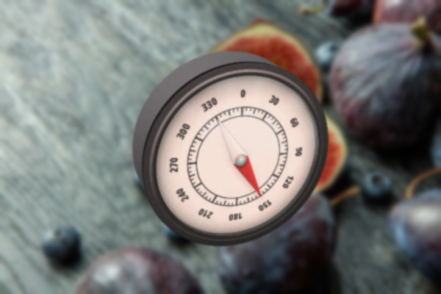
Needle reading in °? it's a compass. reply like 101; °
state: 150; °
